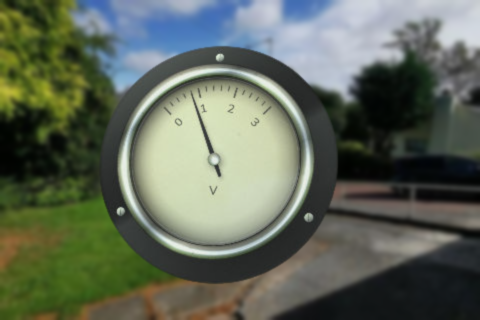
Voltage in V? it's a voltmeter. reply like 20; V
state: 0.8; V
